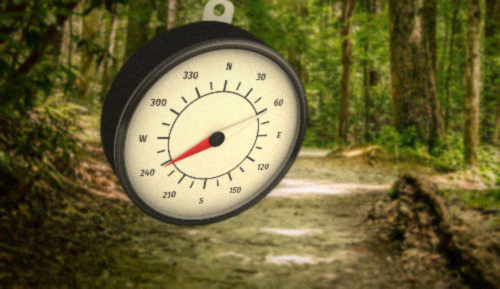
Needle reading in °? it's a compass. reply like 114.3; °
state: 240; °
